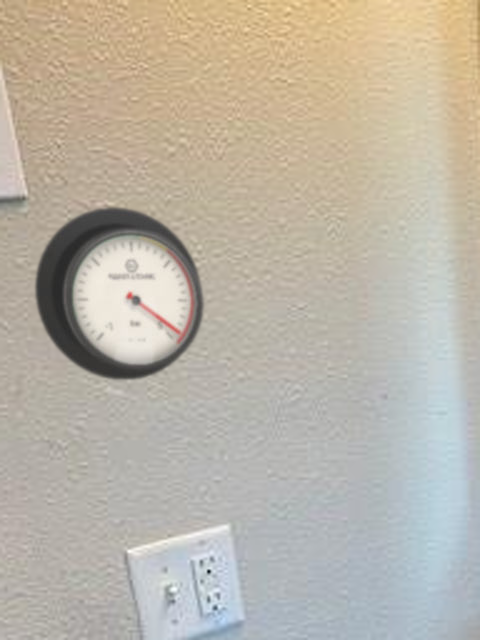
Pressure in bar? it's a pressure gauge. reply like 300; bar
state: 4.8; bar
